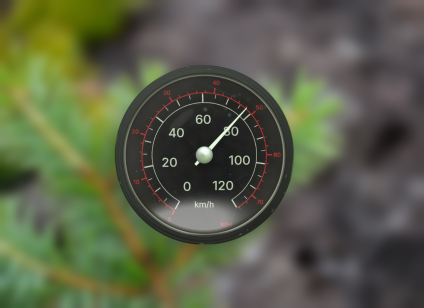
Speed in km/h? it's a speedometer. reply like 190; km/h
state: 77.5; km/h
